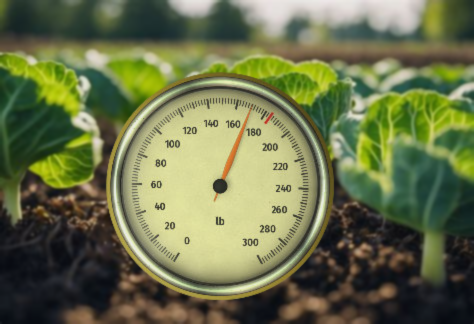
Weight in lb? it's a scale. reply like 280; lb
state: 170; lb
